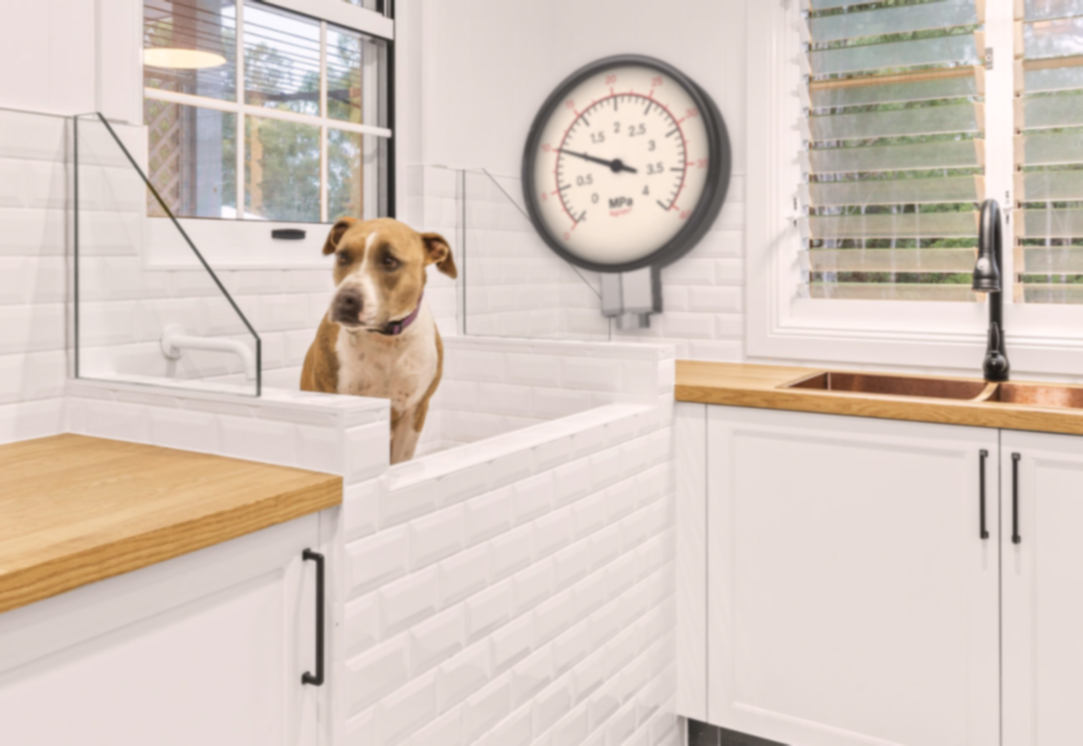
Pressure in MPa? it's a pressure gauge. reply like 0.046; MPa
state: 1; MPa
